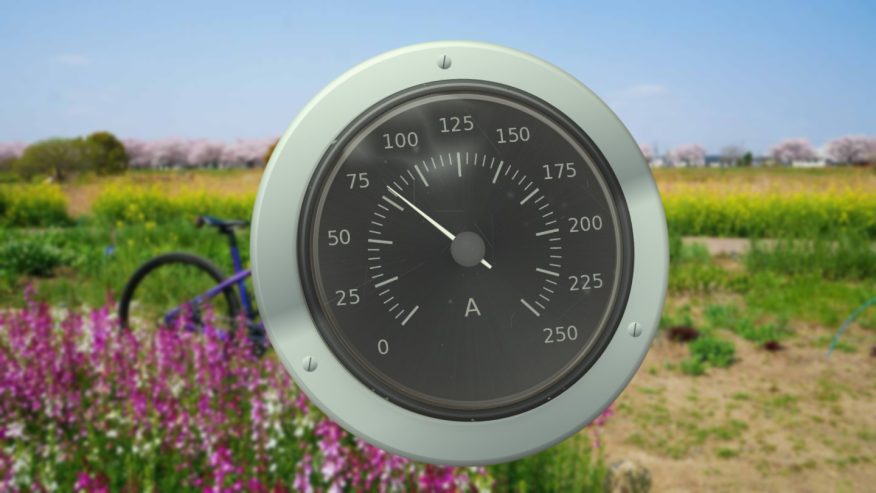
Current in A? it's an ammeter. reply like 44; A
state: 80; A
